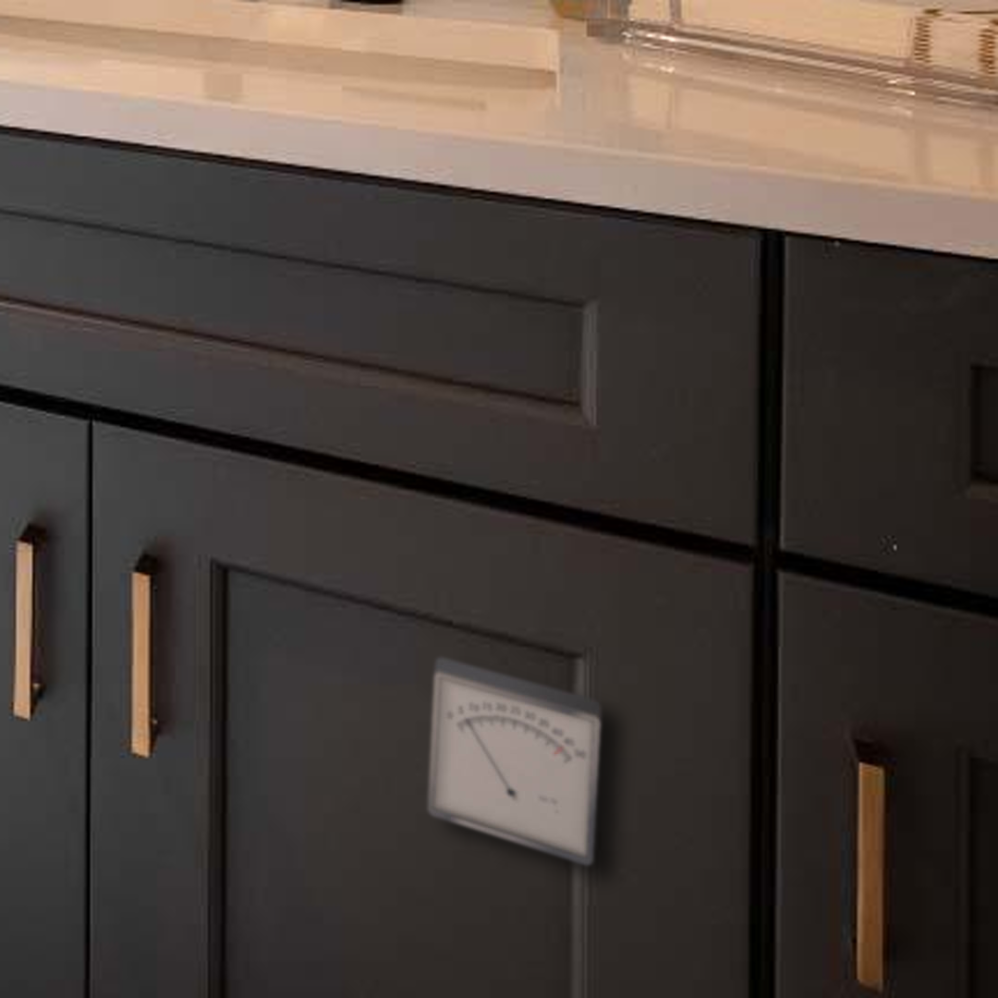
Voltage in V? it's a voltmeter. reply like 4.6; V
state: 5; V
